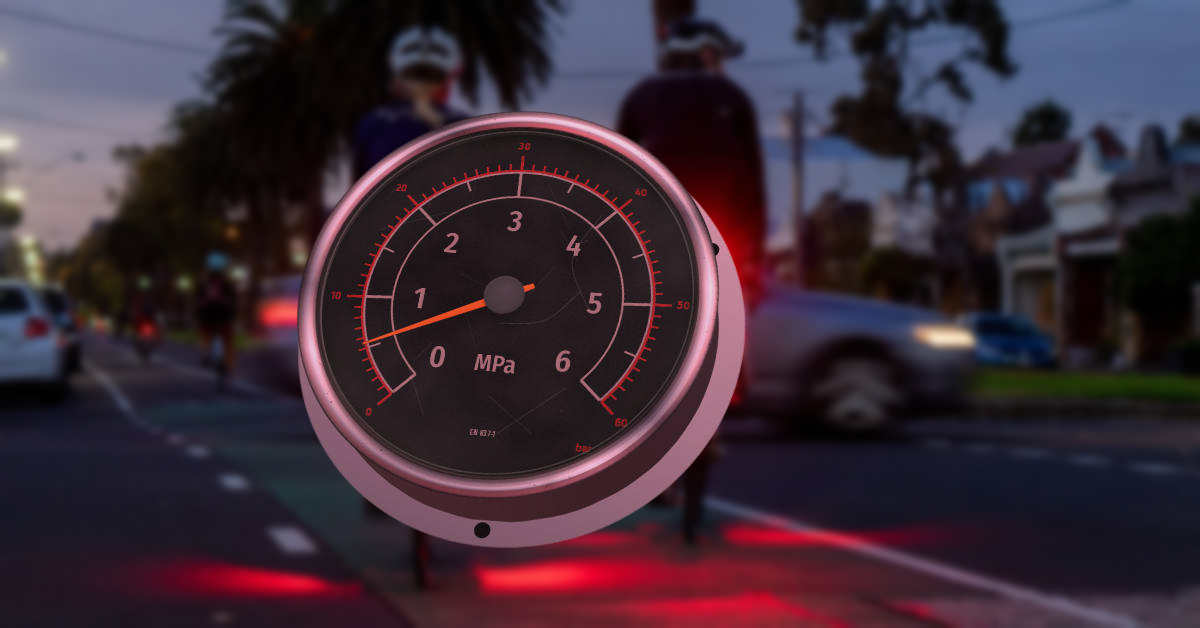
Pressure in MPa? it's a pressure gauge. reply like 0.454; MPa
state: 0.5; MPa
